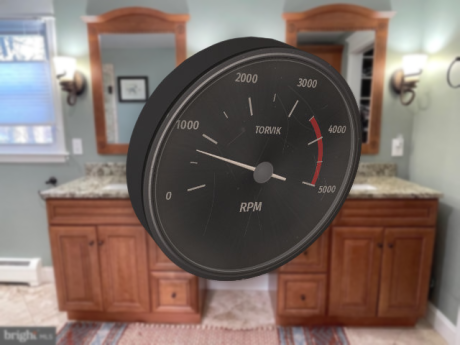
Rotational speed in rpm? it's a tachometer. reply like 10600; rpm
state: 750; rpm
